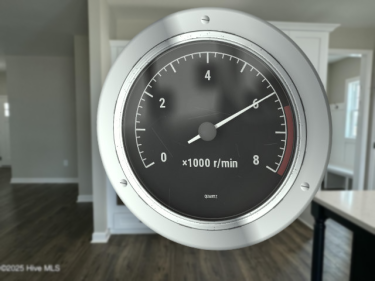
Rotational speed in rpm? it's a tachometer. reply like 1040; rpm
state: 6000; rpm
